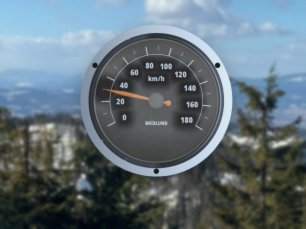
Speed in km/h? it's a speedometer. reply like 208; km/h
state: 30; km/h
